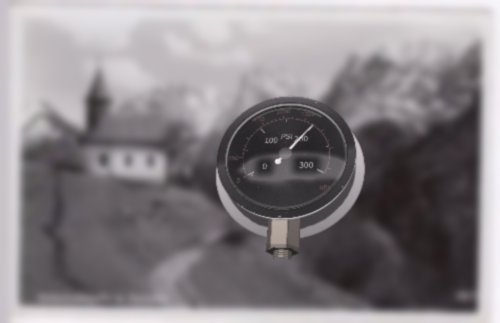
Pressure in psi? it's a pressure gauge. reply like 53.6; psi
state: 200; psi
